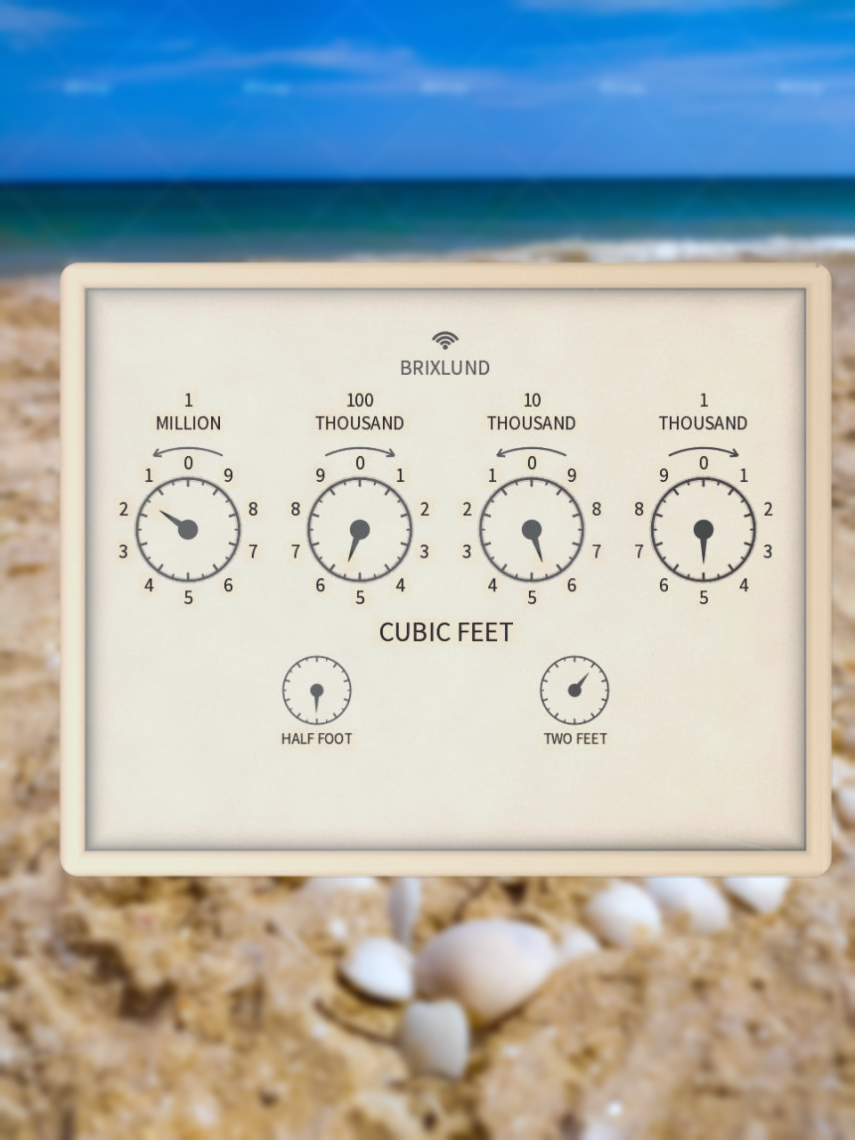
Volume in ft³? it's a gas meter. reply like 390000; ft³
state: 155500; ft³
